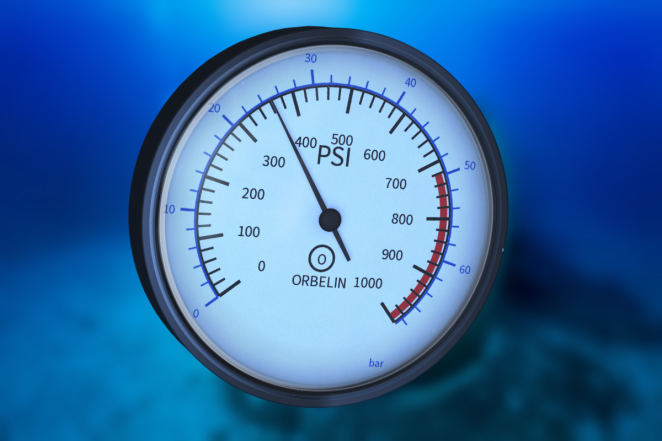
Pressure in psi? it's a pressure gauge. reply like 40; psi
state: 360; psi
